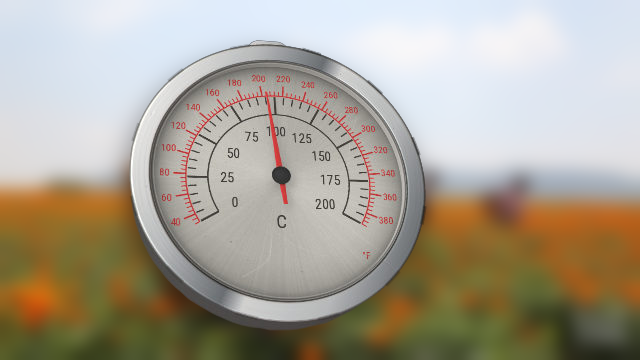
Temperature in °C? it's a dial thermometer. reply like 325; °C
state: 95; °C
